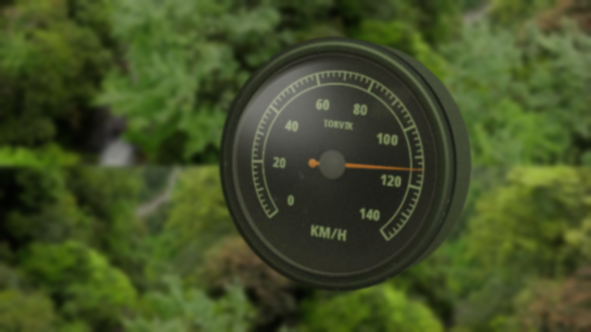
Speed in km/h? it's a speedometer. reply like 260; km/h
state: 114; km/h
